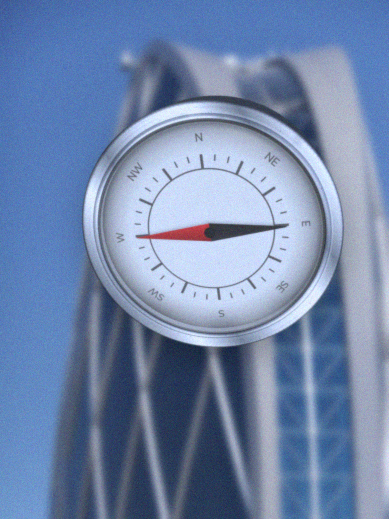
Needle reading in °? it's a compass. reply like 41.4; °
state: 270; °
